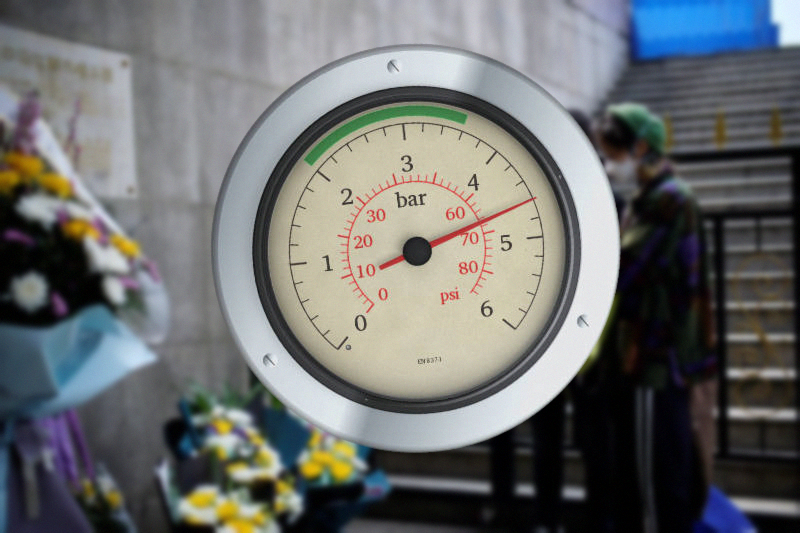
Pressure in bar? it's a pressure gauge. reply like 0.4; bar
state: 4.6; bar
